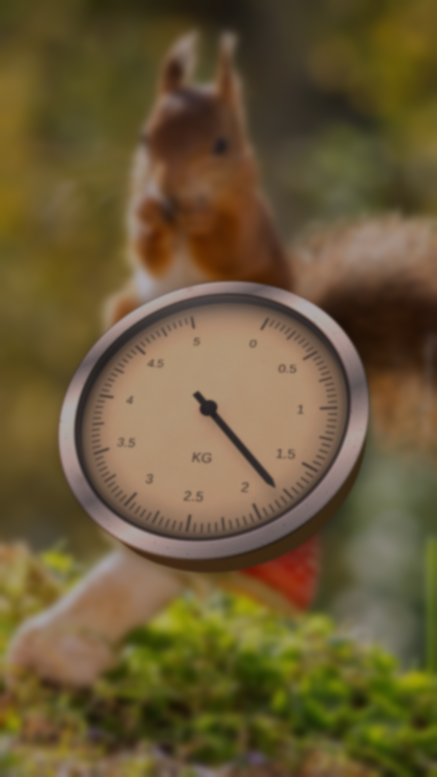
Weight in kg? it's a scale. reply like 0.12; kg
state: 1.8; kg
